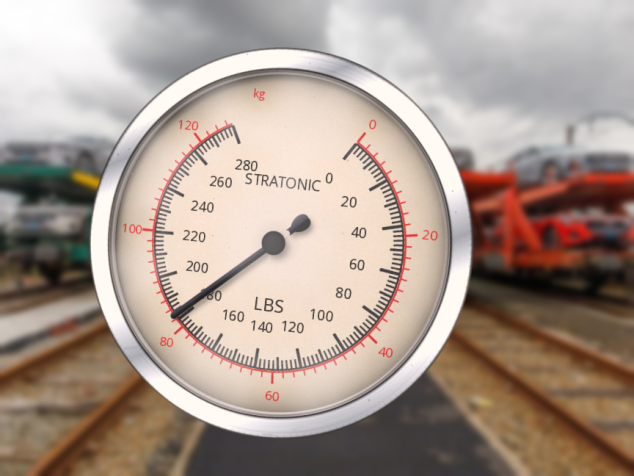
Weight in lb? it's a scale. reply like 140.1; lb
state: 182; lb
